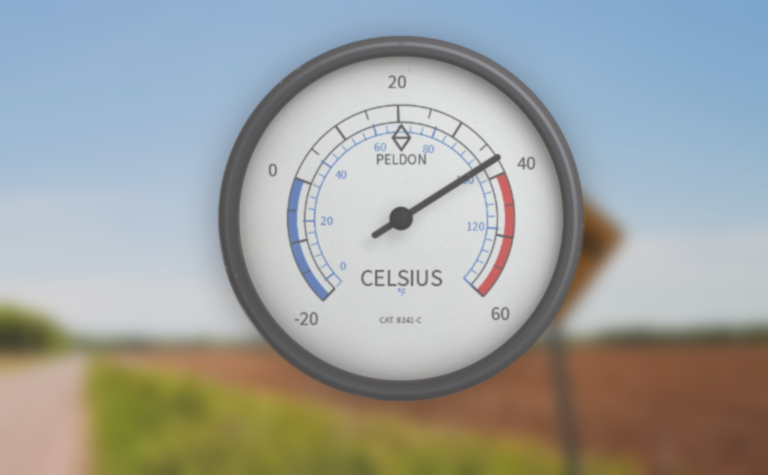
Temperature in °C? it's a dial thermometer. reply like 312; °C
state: 37.5; °C
